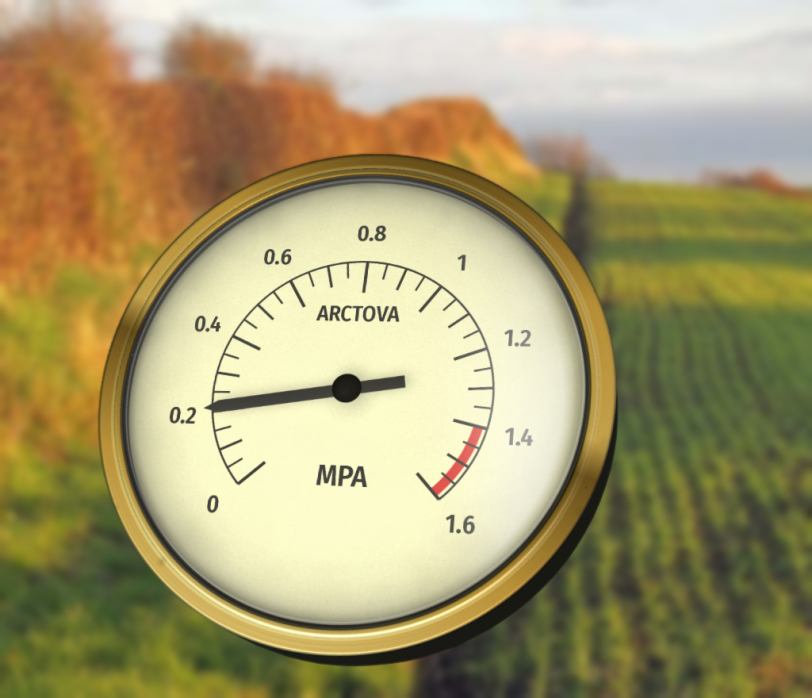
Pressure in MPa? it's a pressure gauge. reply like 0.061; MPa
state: 0.2; MPa
